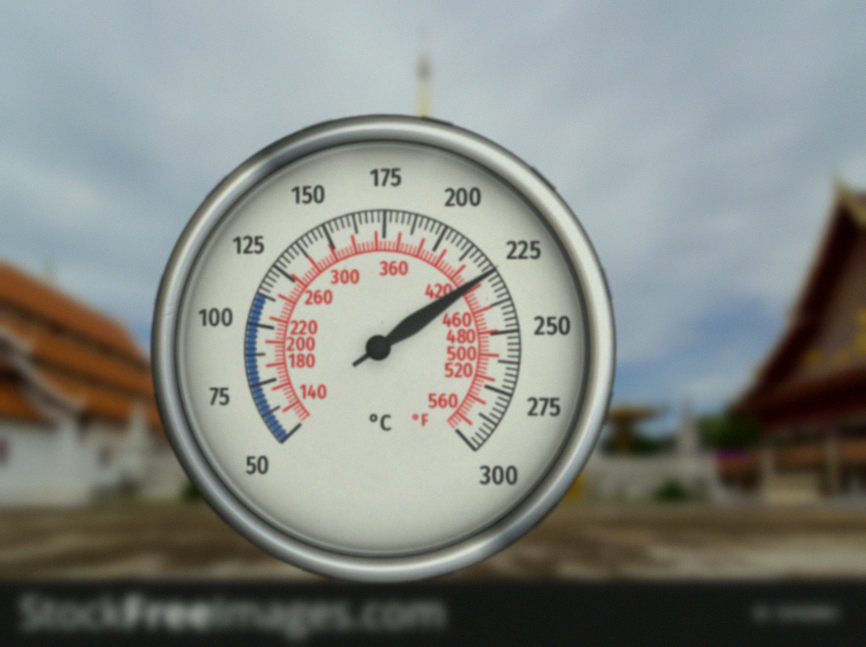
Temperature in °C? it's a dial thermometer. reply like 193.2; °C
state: 225; °C
